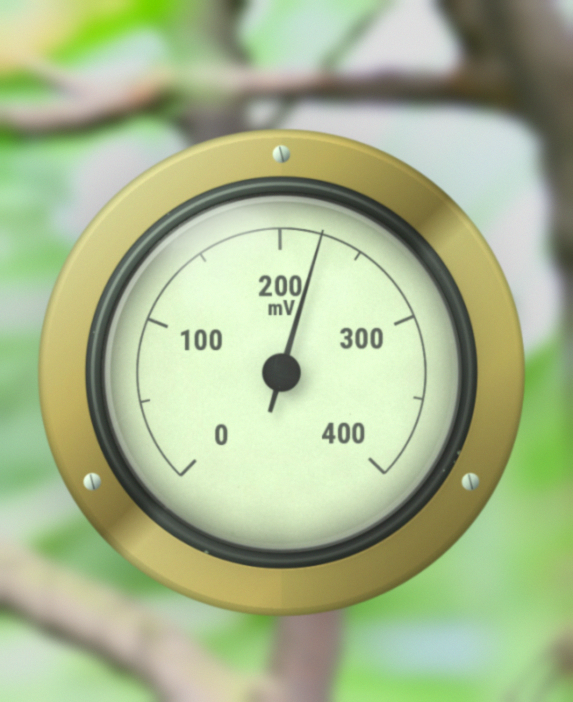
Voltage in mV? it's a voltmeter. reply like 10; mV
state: 225; mV
